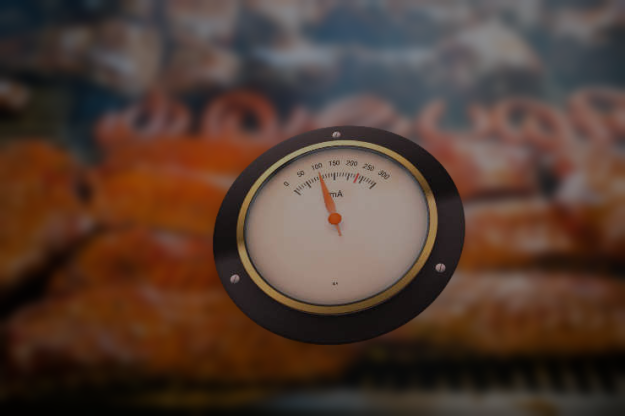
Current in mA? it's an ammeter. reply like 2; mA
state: 100; mA
